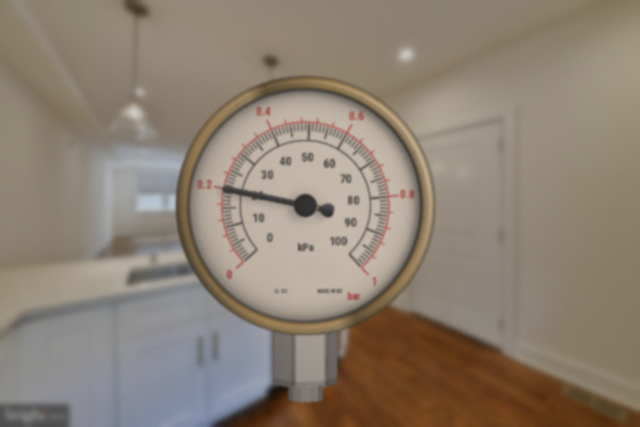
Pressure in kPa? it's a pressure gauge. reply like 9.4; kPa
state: 20; kPa
